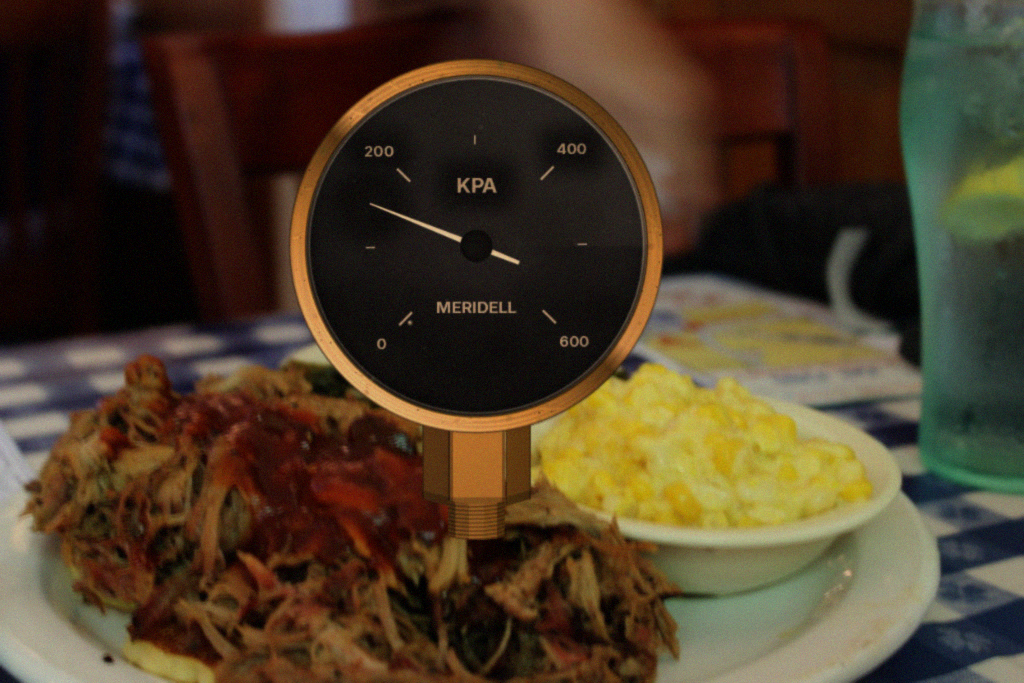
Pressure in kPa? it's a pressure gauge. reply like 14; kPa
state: 150; kPa
